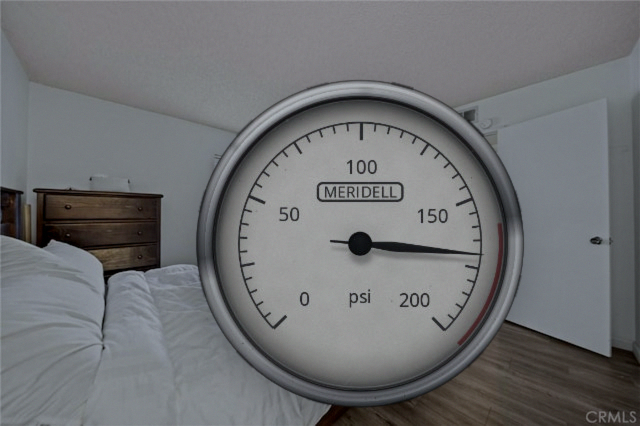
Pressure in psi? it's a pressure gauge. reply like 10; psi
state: 170; psi
